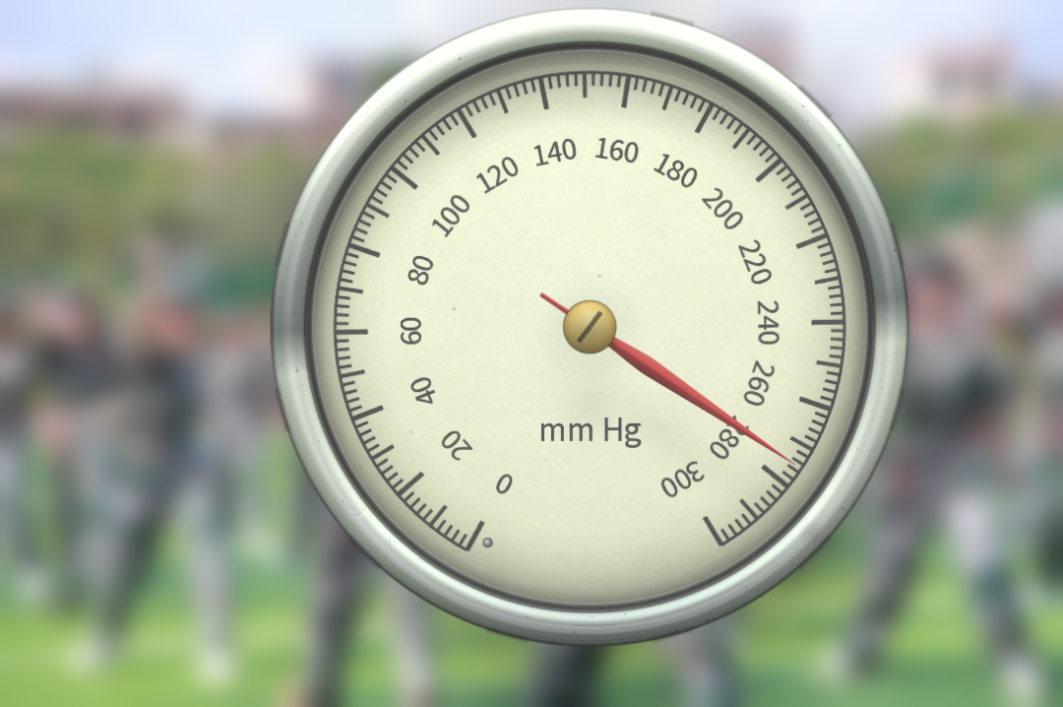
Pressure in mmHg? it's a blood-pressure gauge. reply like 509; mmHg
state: 275; mmHg
